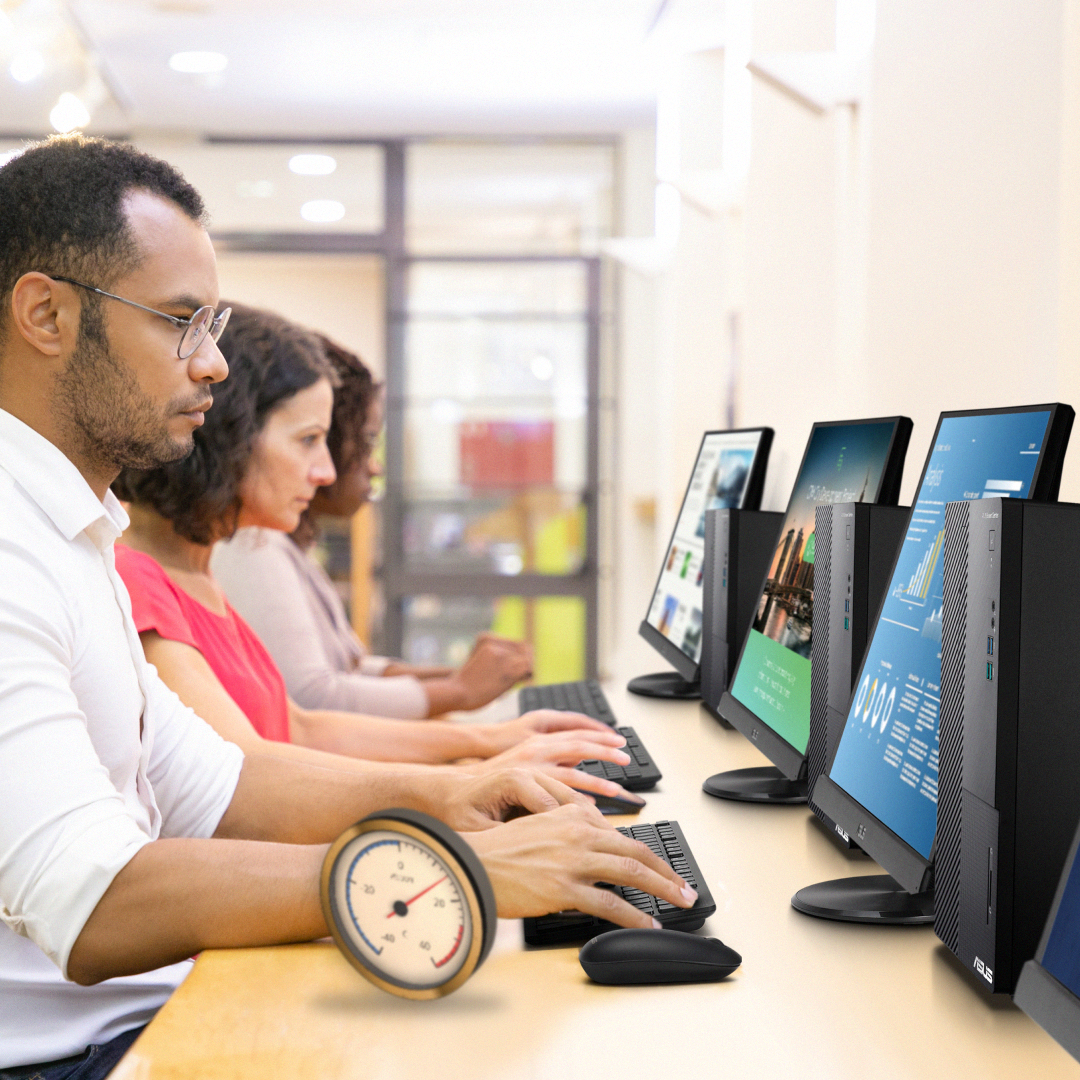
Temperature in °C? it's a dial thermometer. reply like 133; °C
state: 14; °C
